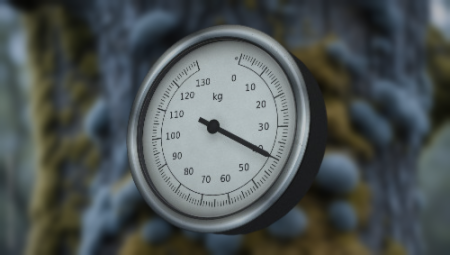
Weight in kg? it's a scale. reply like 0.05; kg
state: 40; kg
